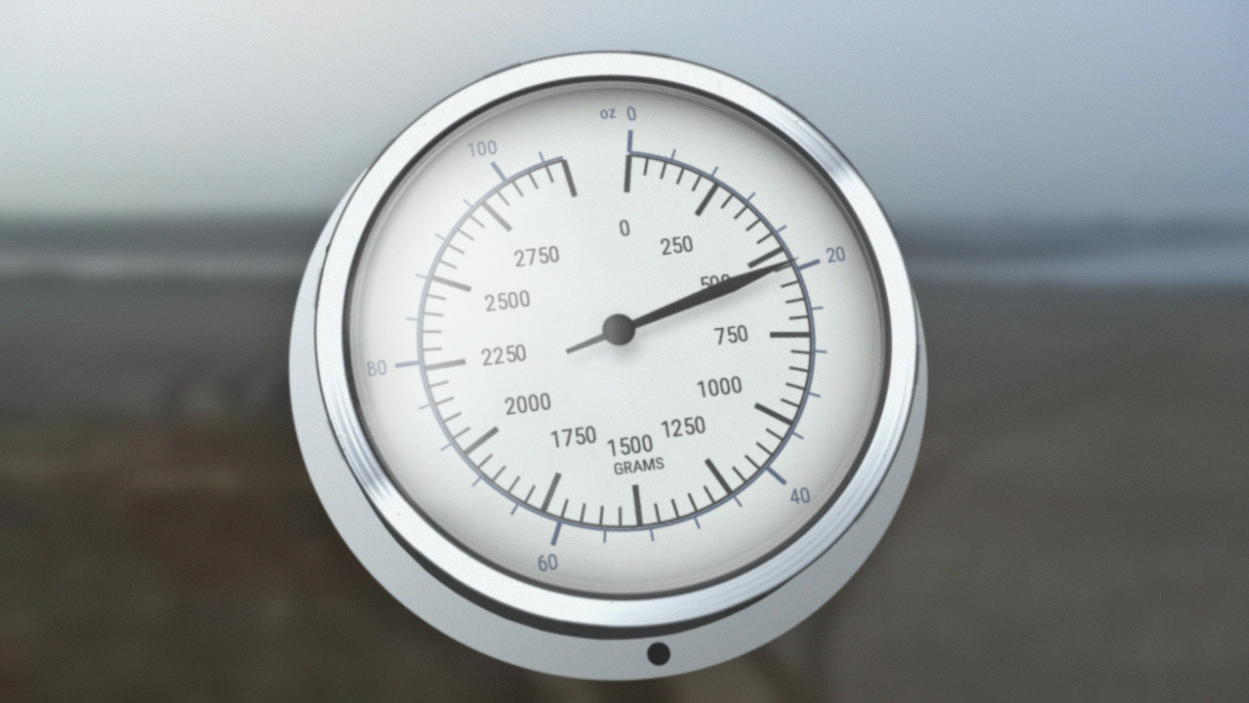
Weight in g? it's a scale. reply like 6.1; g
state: 550; g
